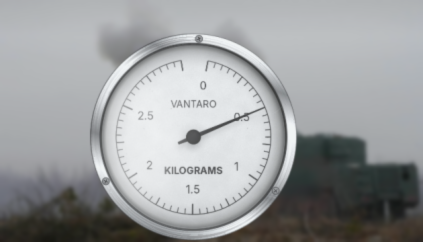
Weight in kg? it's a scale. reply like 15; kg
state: 0.5; kg
